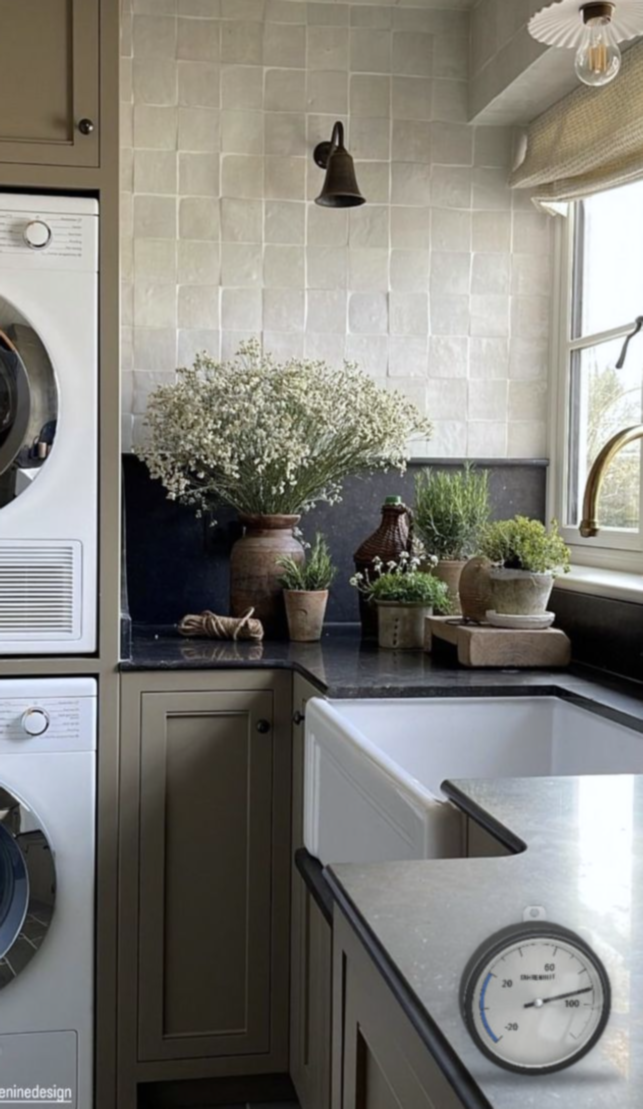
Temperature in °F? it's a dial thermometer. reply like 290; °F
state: 90; °F
